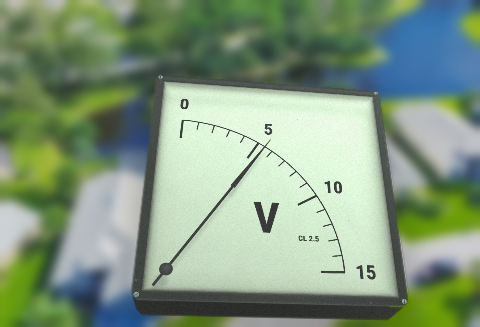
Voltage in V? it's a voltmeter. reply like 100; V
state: 5.5; V
